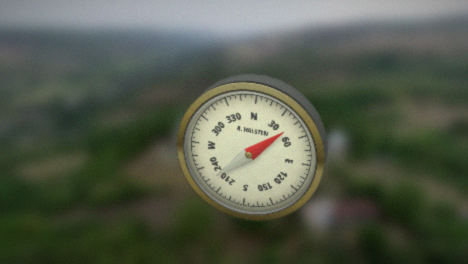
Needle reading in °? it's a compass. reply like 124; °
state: 45; °
